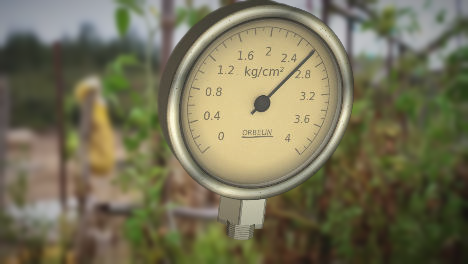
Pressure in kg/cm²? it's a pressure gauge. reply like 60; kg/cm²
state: 2.6; kg/cm²
